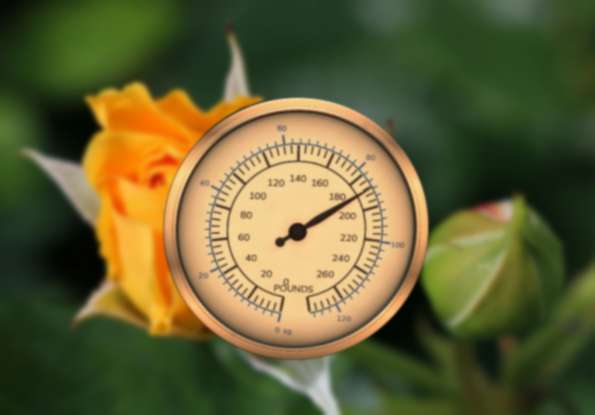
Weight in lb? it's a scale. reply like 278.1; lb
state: 188; lb
